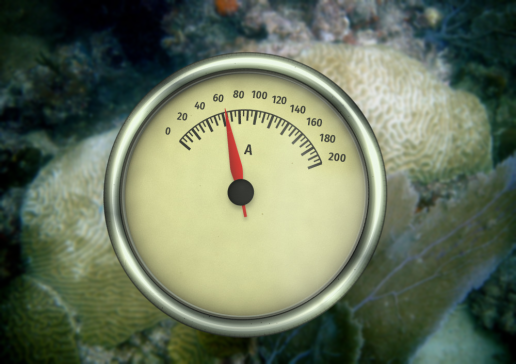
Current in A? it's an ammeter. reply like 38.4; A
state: 65; A
